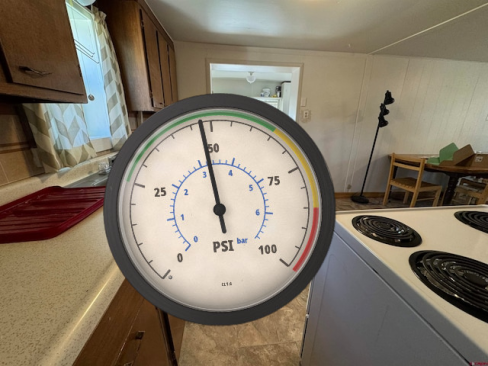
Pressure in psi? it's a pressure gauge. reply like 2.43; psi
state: 47.5; psi
